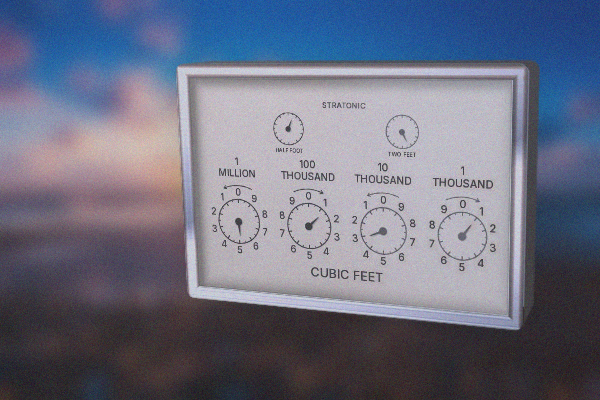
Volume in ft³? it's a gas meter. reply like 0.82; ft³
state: 513100; ft³
